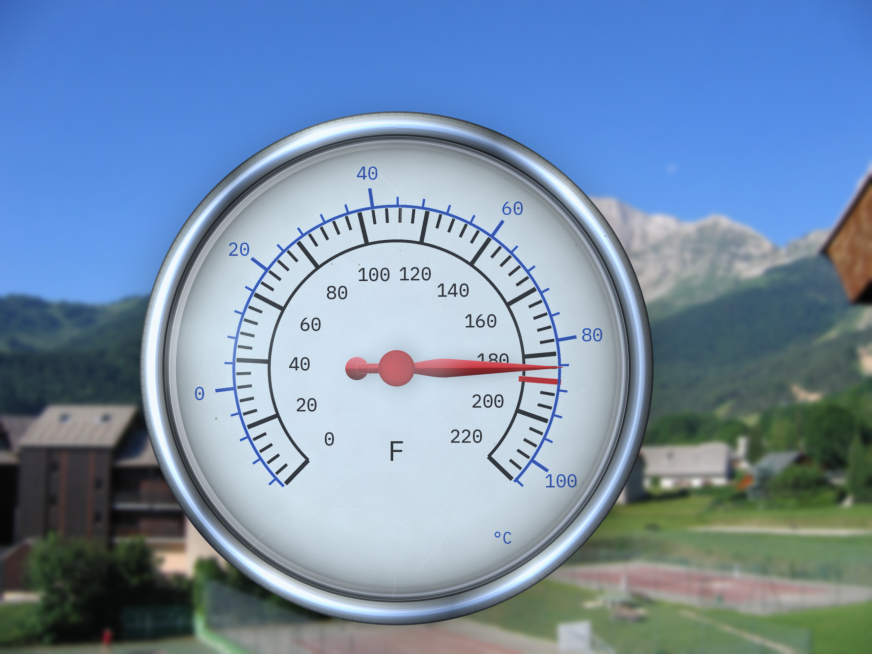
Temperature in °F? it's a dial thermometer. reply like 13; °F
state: 184; °F
